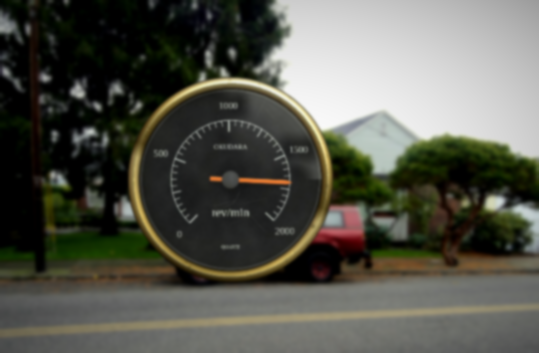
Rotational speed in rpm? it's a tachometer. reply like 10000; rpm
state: 1700; rpm
